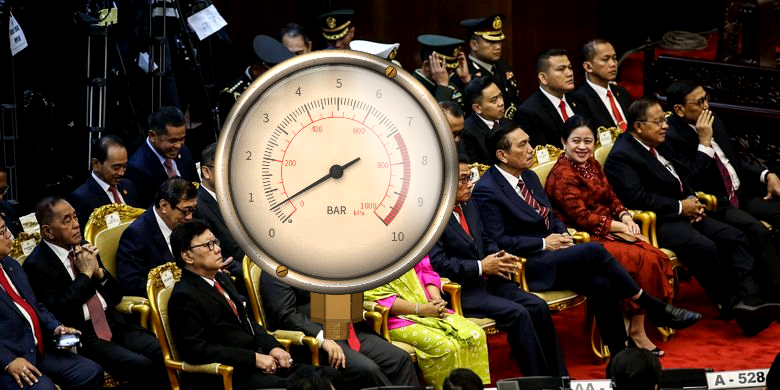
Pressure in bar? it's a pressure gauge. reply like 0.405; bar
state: 0.5; bar
